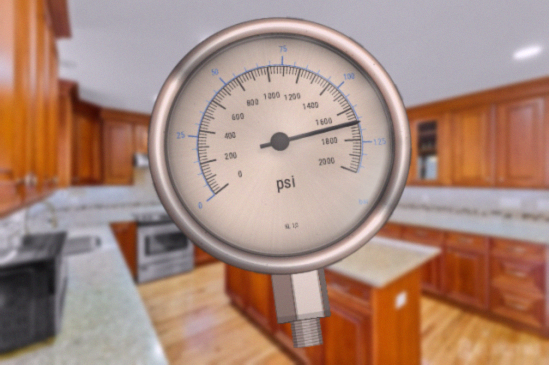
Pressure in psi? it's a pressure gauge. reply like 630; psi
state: 1700; psi
